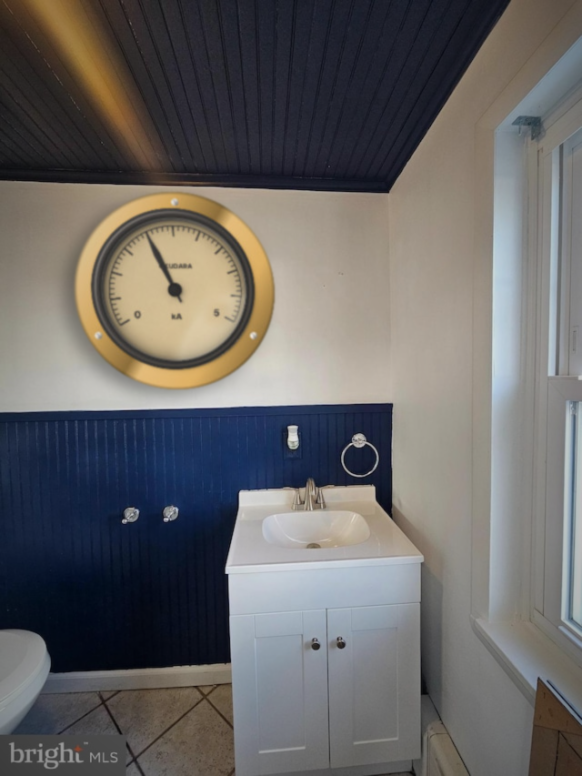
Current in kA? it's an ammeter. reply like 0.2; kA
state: 2; kA
